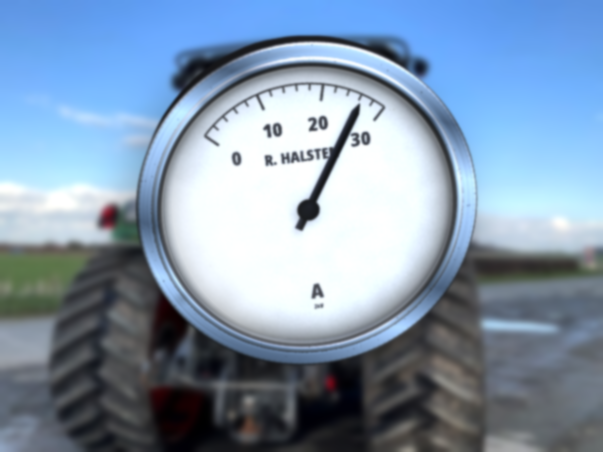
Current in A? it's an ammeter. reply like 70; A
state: 26; A
